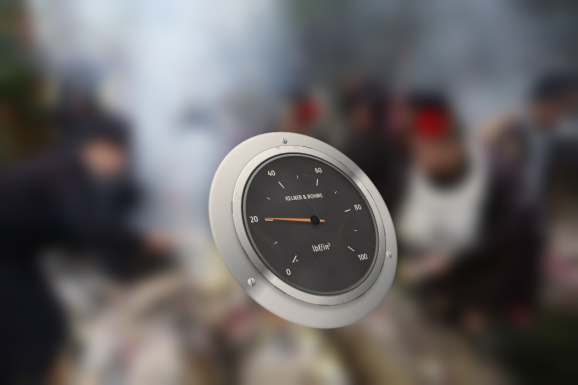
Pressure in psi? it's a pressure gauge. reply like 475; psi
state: 20; psi
